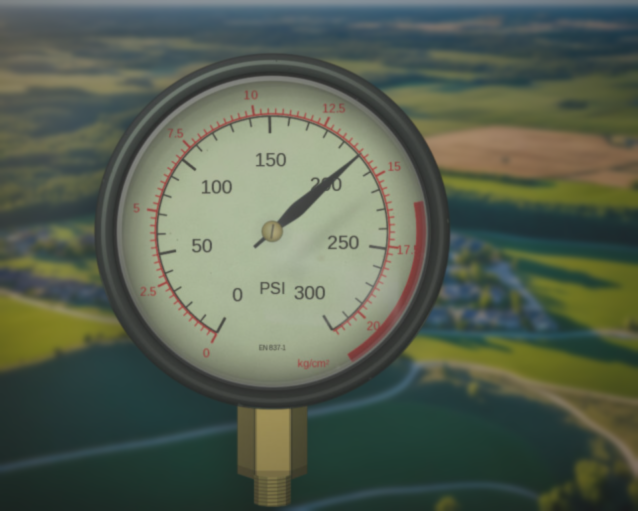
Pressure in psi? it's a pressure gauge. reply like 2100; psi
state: 200; psi
